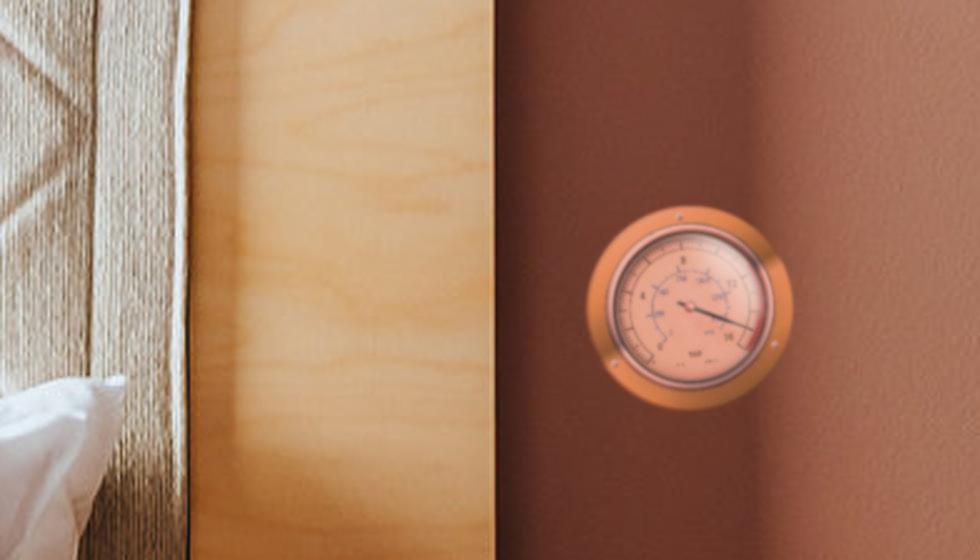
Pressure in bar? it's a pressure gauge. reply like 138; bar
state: 15; bar
